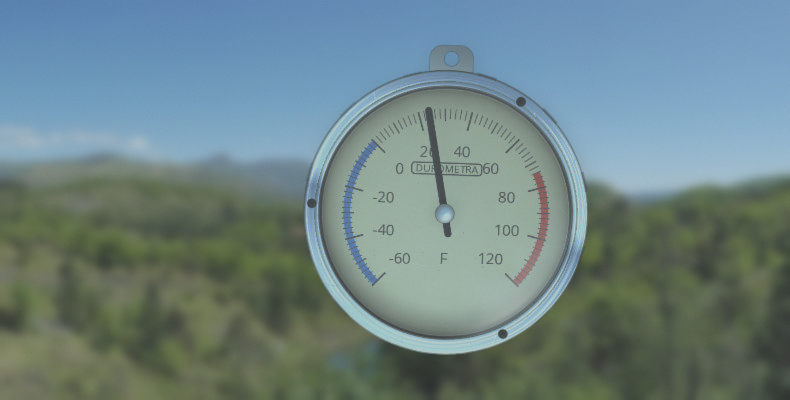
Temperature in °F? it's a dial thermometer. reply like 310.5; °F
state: 24; °F
